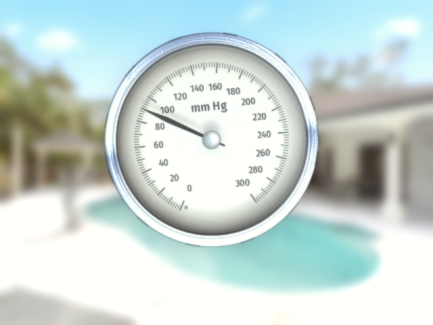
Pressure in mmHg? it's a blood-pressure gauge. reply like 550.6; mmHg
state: 90; mmHg
